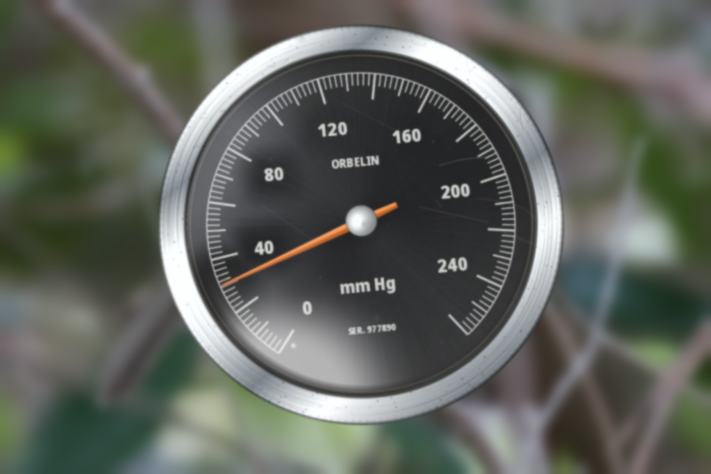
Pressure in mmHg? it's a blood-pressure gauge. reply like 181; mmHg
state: 30; mmHg
